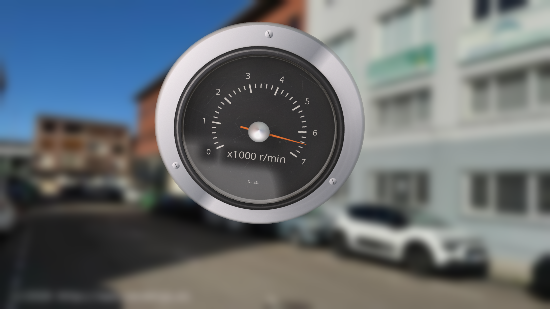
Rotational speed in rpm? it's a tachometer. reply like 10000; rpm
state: 6400; rpm
